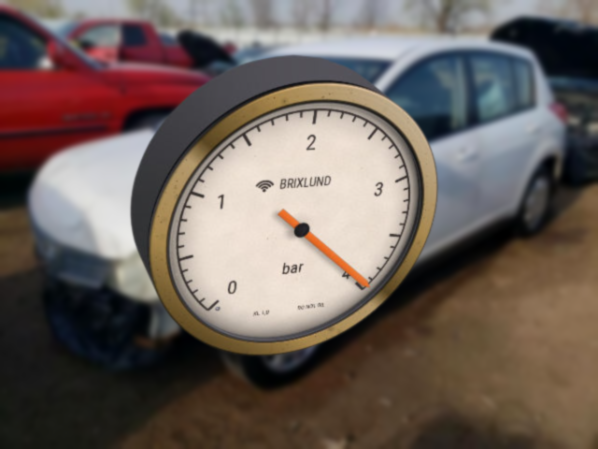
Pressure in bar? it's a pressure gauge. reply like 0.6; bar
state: 3.95; bar
